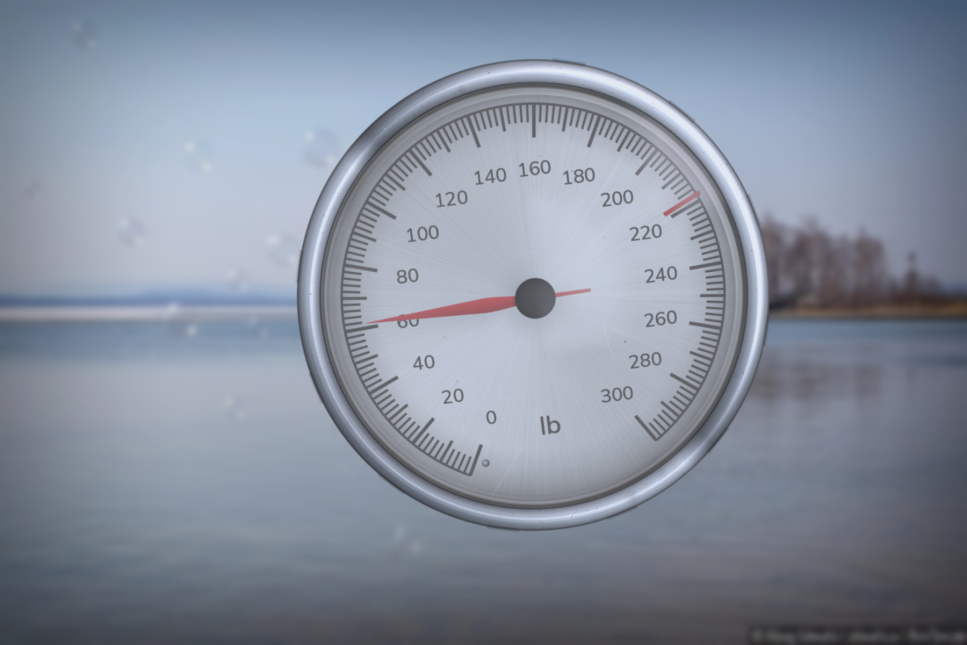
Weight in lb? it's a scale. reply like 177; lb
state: 62; lb
